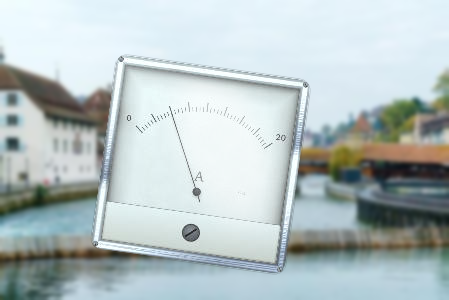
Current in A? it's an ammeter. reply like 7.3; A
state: 5; A
